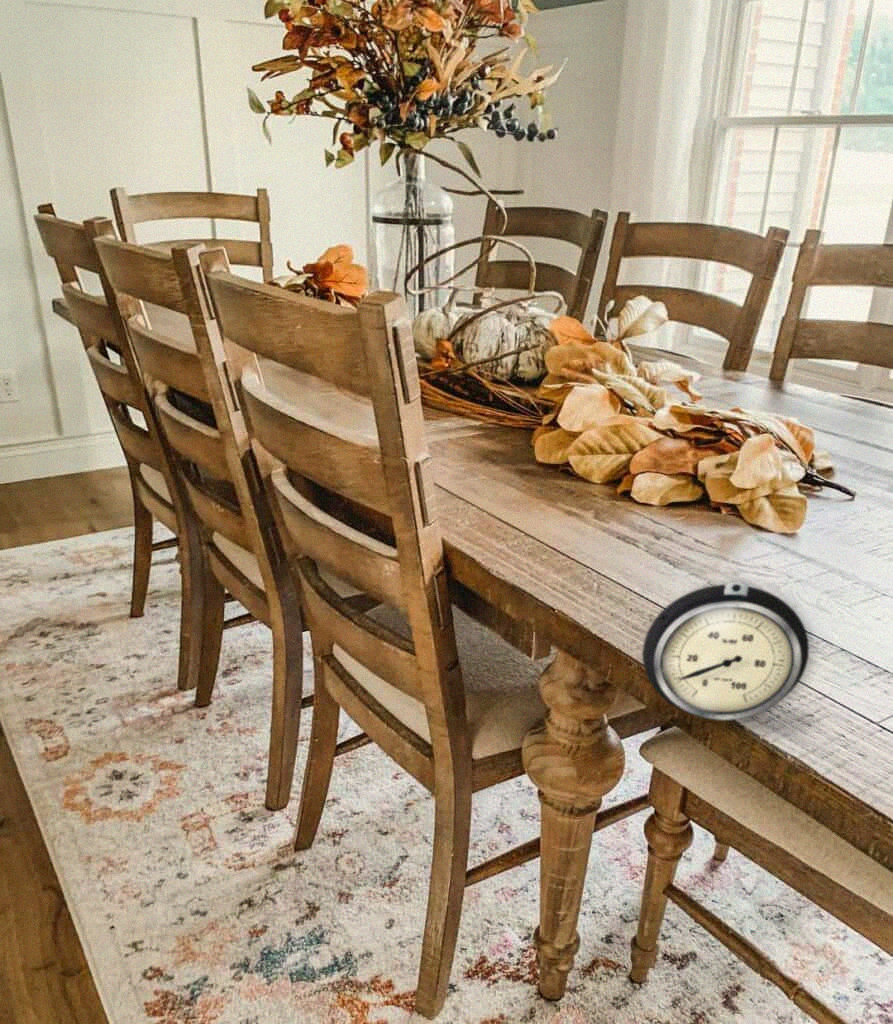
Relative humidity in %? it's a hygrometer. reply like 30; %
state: 10; %
